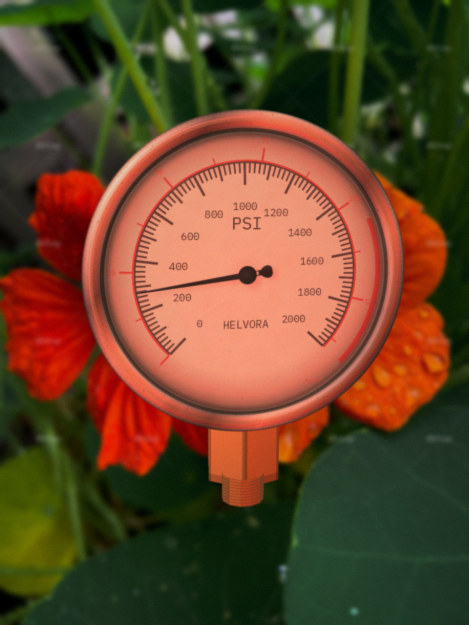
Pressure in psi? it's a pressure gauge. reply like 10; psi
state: 280; psi
